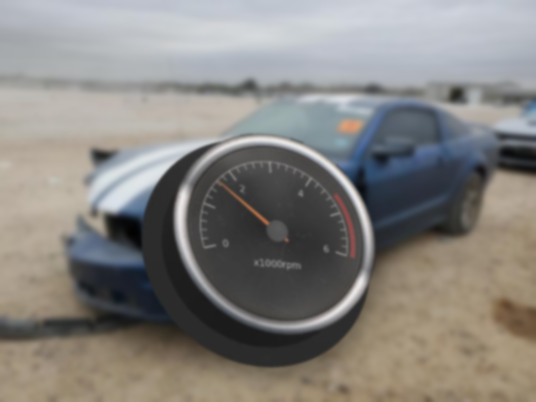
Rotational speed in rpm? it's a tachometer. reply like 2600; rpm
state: 1600; rpm
